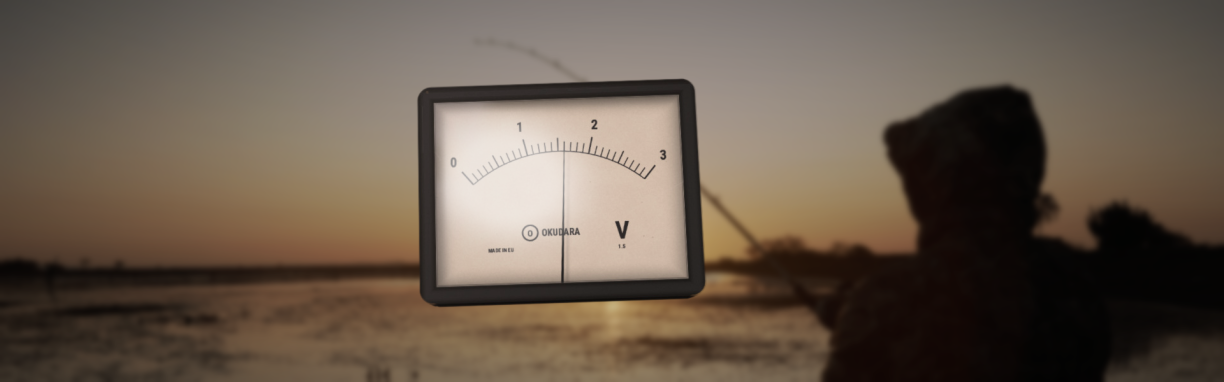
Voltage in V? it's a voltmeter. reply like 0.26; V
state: 1.6; V
